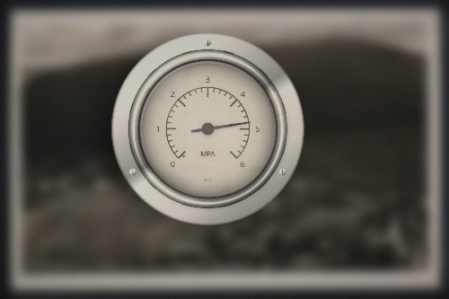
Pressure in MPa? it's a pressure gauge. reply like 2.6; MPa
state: 4.8; MPa
